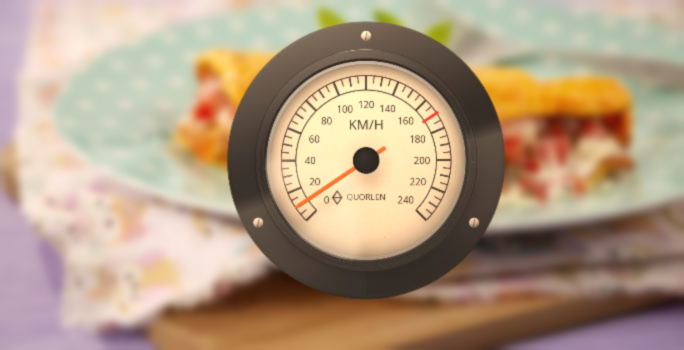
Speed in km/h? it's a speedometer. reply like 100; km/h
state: 10; km/h
